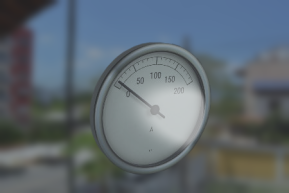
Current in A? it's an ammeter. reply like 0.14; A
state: 10; A
